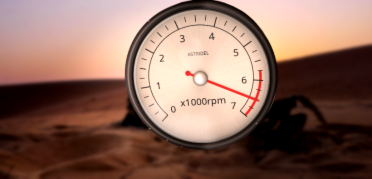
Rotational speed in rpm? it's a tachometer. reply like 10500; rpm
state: 6500; rpm
